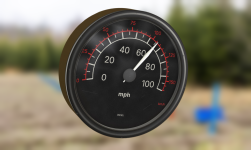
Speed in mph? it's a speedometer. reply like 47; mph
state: 65; mph
